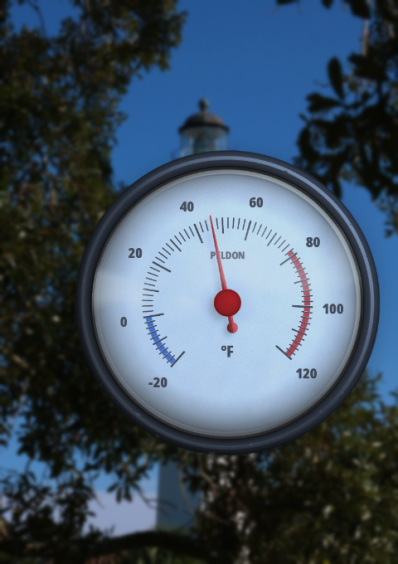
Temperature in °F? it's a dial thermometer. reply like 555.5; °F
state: 46; °F
